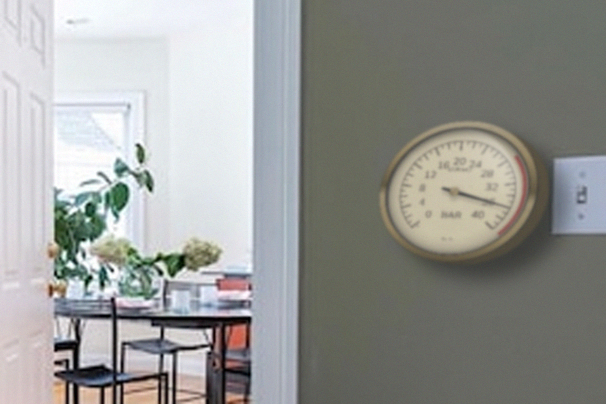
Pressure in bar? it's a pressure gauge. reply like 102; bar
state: 36; bar
